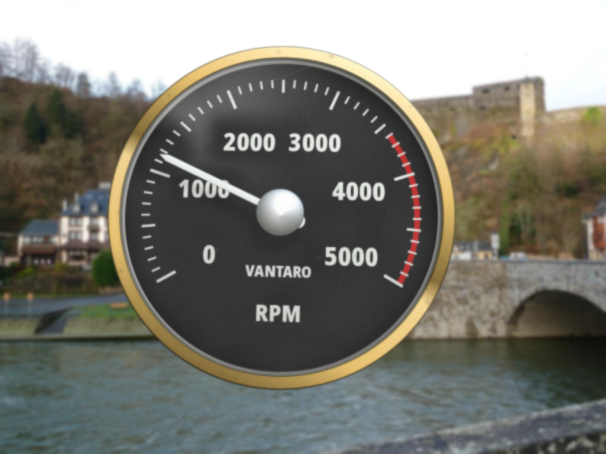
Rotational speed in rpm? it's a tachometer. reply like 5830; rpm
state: 1150; rpm
